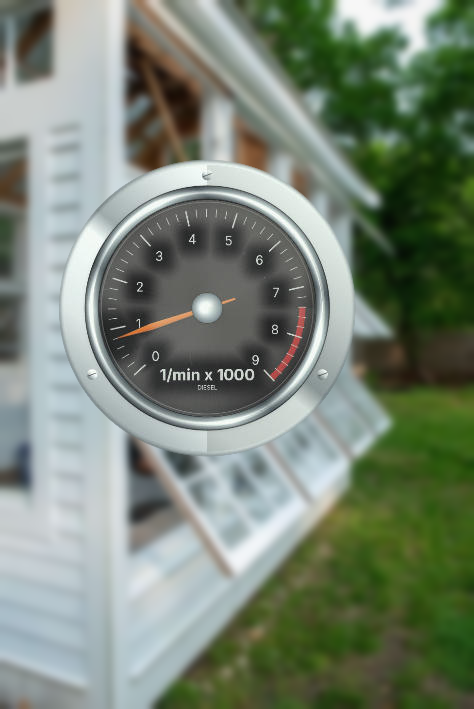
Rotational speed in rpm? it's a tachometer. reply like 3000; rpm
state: 800; rpm
